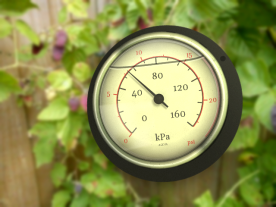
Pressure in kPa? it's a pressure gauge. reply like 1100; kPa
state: 55; kPa
